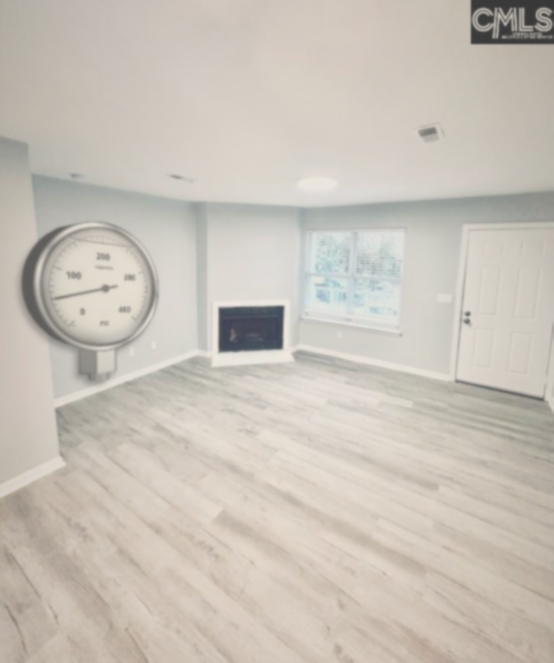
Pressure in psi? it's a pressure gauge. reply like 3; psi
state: 50; psi
